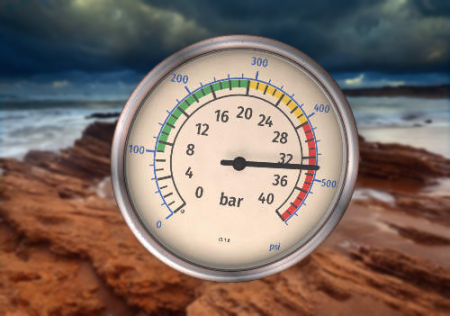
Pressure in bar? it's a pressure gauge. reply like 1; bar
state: 33; bar
